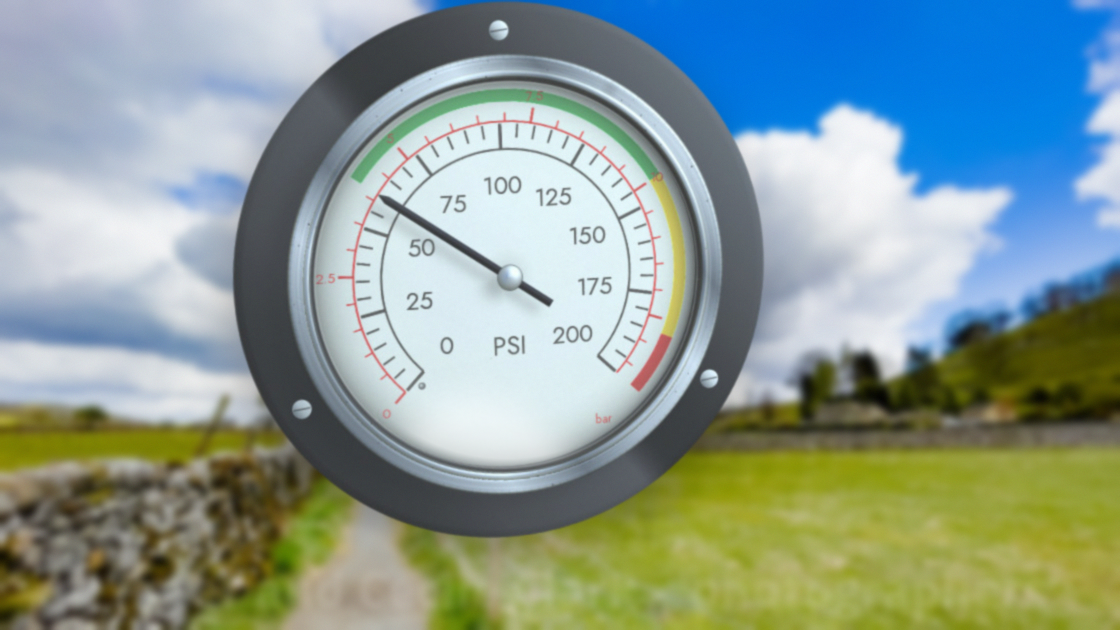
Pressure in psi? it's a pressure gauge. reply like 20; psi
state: 60; psi
